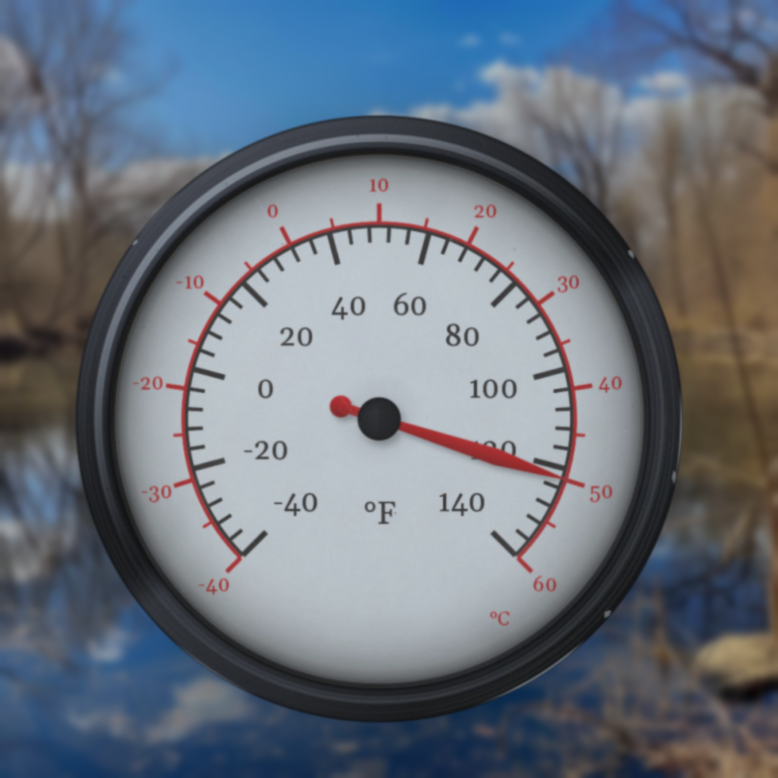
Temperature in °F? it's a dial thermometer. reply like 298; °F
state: 122; °F
